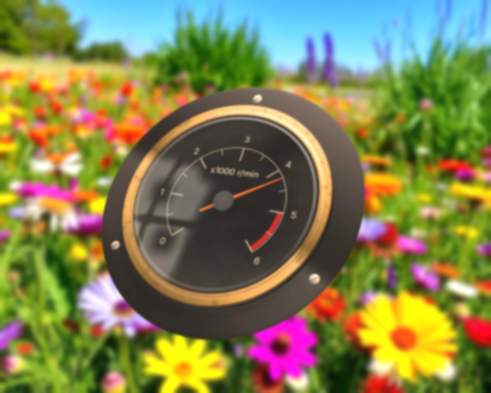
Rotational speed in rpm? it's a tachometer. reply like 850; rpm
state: 4250; rpm
